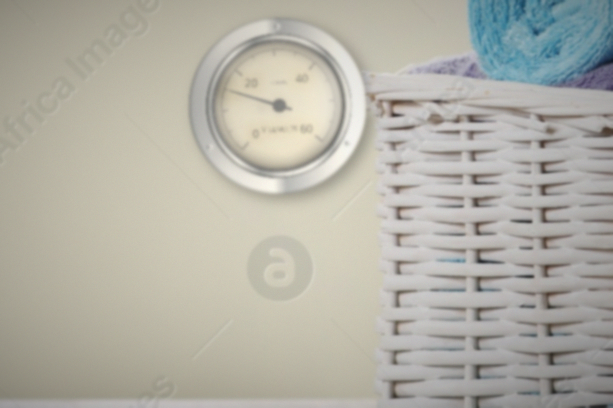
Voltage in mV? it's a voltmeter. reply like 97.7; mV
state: 15; mV
